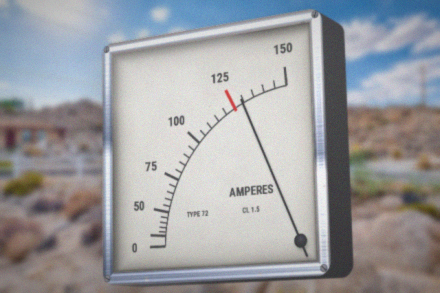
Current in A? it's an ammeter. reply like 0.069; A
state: 130; A
